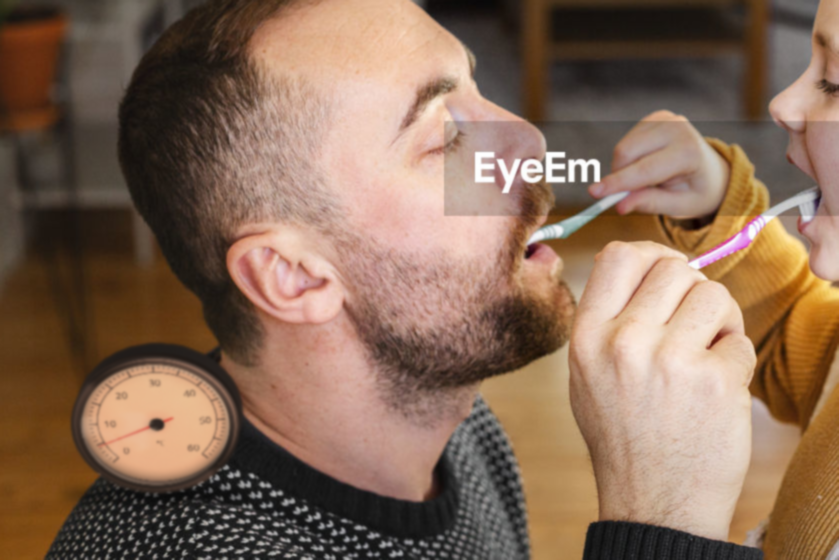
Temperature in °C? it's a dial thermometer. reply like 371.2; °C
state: 5; °C
